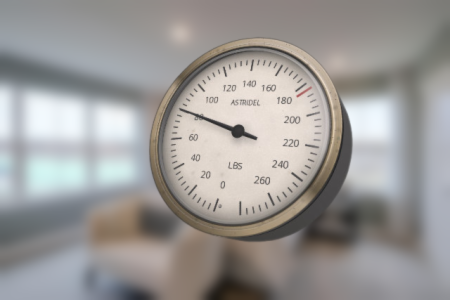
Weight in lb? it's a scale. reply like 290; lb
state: 80; lb
